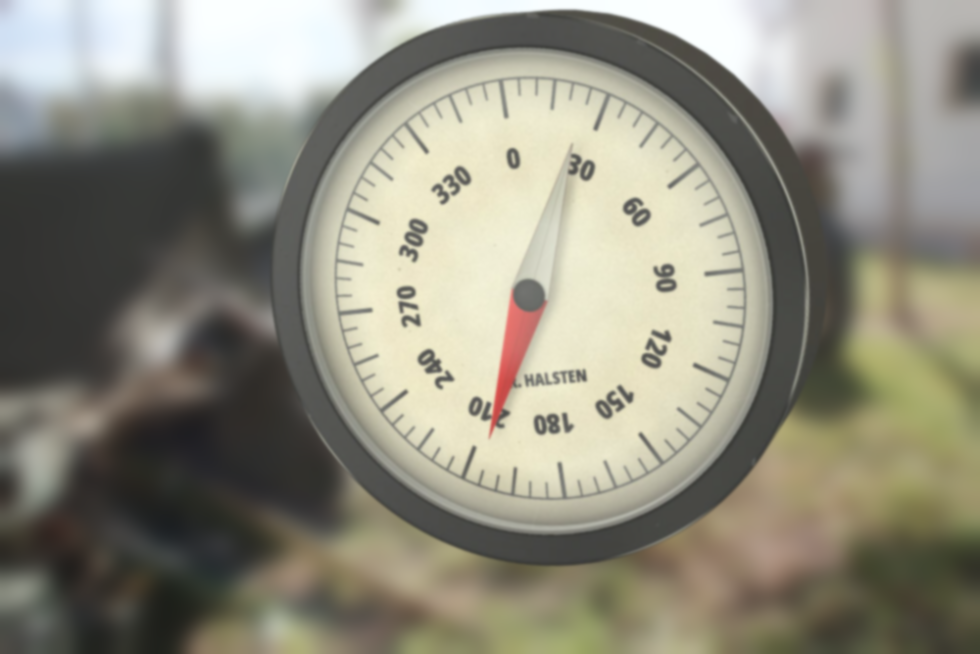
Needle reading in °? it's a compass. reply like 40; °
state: 205; °
